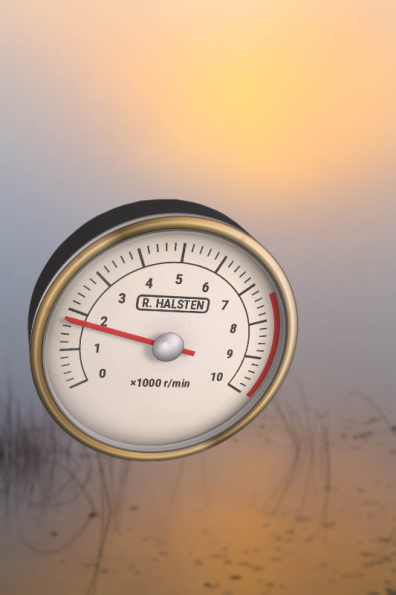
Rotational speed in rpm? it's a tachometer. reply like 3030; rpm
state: 1800; rpm
